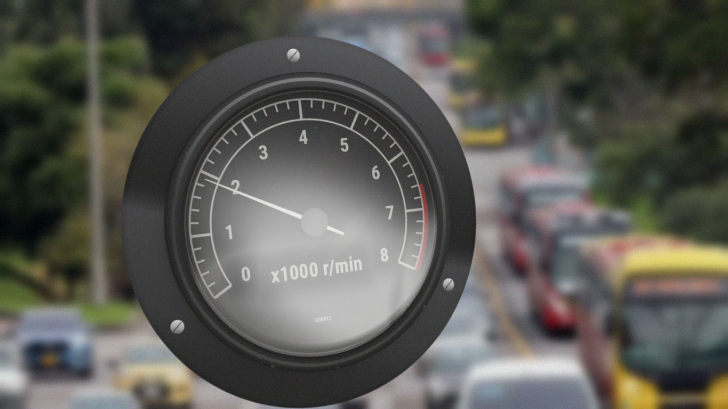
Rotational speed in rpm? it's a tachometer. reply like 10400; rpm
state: 1900; rpm
